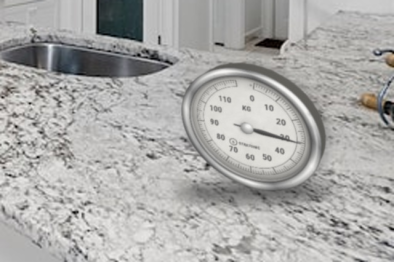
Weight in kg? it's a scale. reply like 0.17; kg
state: 30; kg
